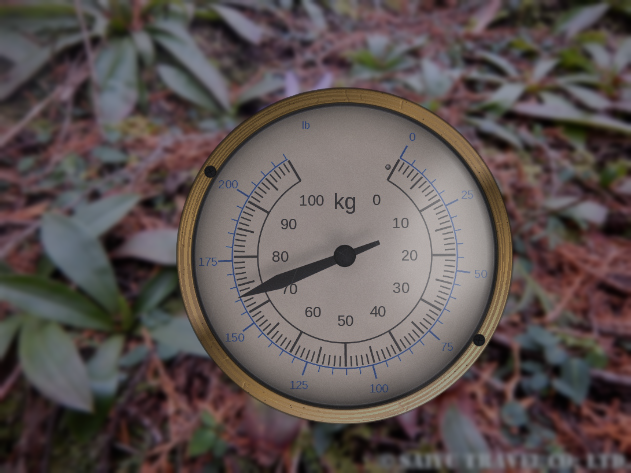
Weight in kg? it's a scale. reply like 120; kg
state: 73; kg
